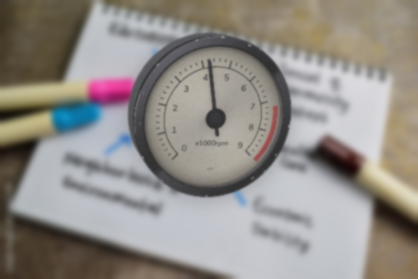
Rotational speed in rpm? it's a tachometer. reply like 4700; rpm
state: 4200; rpm
